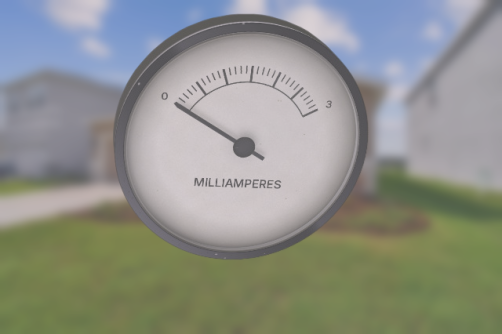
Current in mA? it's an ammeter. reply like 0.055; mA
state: 0; mA
